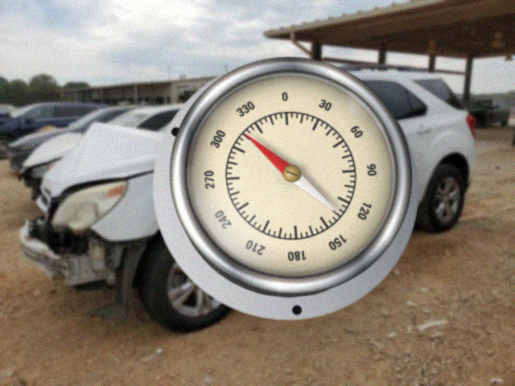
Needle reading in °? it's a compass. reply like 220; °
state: 315; °
